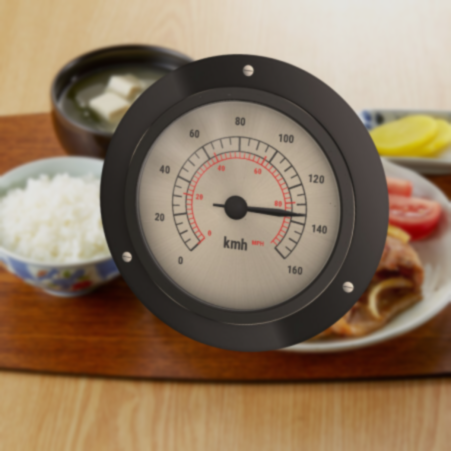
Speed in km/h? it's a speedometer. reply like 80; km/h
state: 135; km/h
